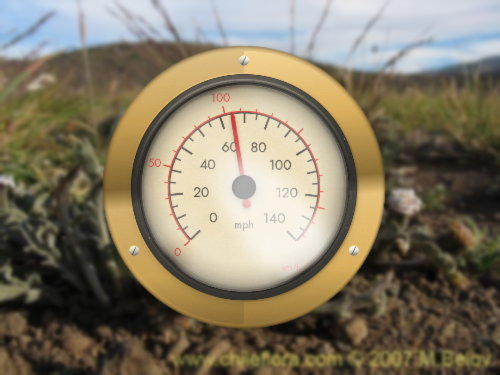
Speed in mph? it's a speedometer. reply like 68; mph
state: 65; mph
